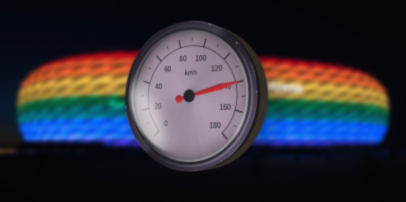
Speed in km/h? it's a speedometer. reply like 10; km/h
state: 140; km/h
